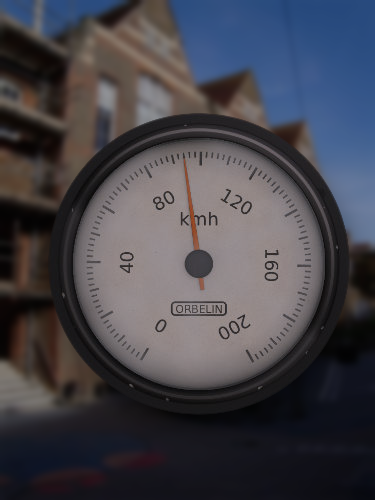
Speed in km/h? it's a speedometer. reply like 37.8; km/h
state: 94; km/h
